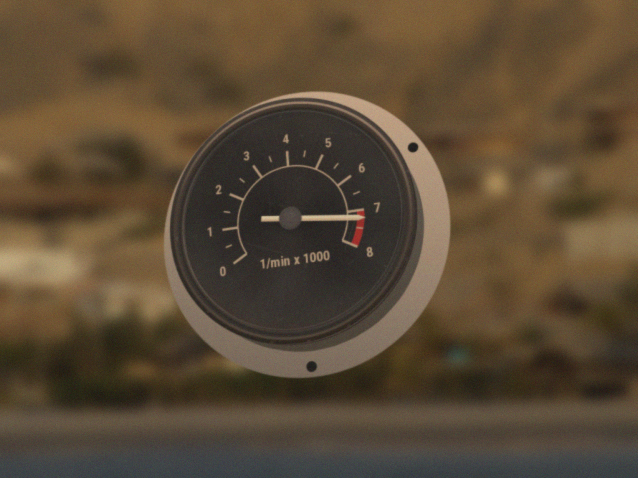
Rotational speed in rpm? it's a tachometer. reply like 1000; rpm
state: 7250; rpm
